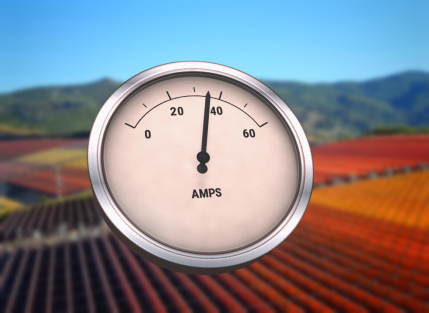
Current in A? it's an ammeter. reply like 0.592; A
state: 35; A
